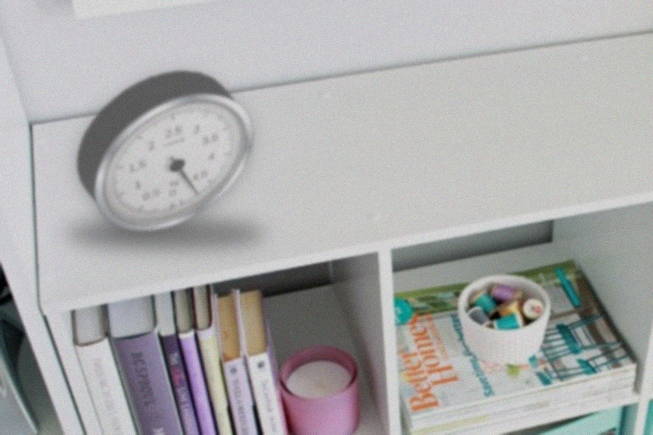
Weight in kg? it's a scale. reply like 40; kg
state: 4.75; kg
